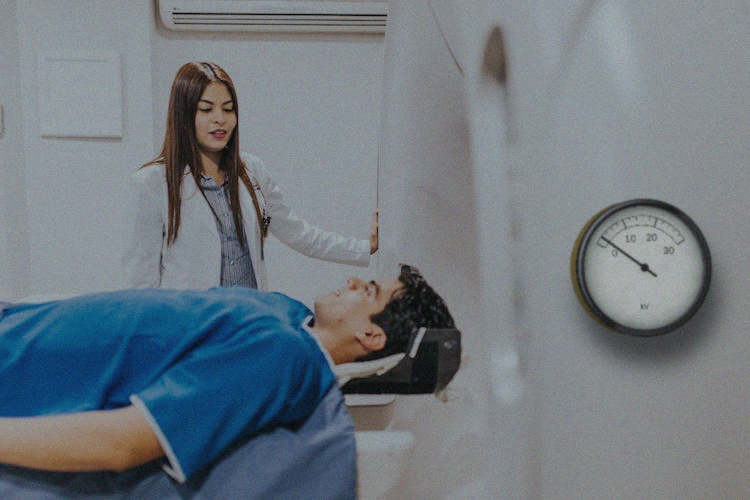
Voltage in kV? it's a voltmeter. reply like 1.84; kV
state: 2; kV
